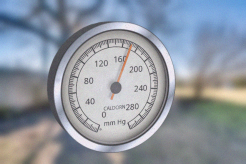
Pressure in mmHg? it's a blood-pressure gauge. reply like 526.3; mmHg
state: 170; mmHg
